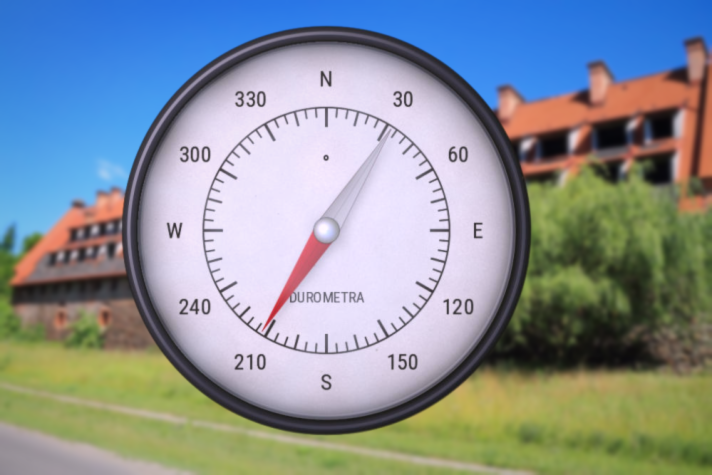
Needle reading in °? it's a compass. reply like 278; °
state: 212.5; °
